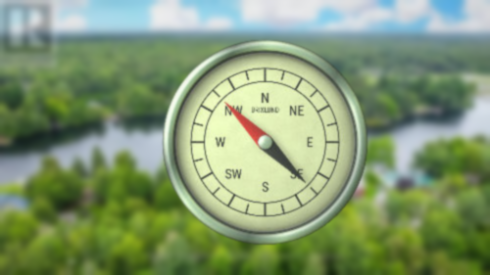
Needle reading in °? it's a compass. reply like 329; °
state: 315; °
